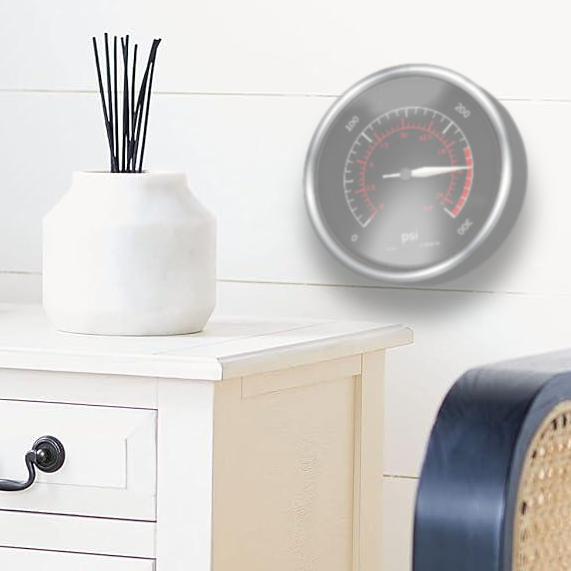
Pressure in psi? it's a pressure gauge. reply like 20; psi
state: 250; psi
